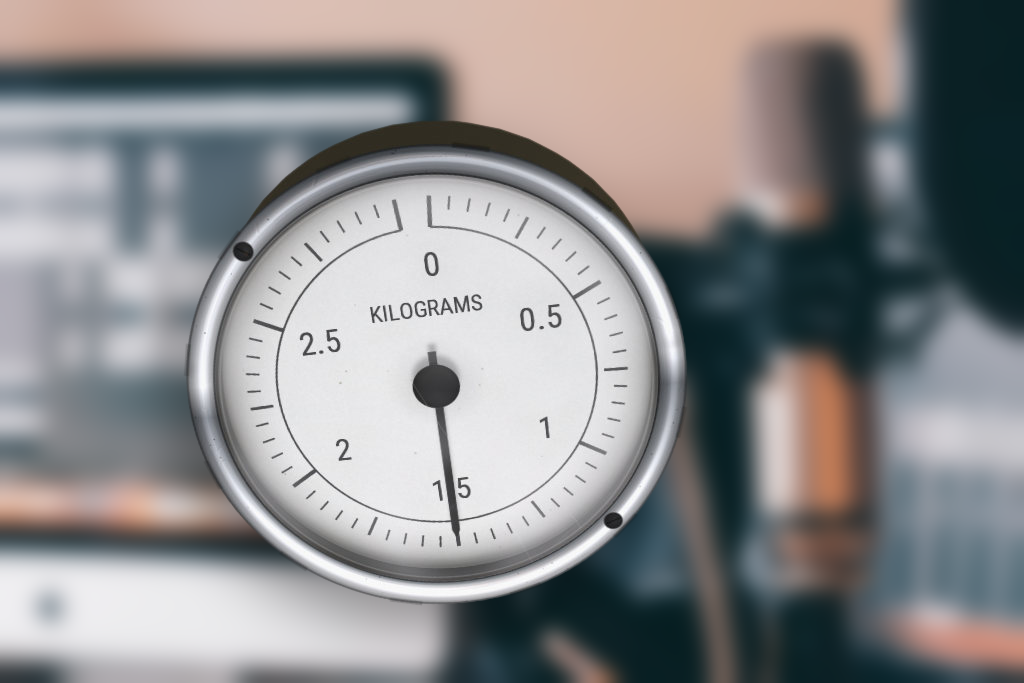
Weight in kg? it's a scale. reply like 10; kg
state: 1.5; kg
